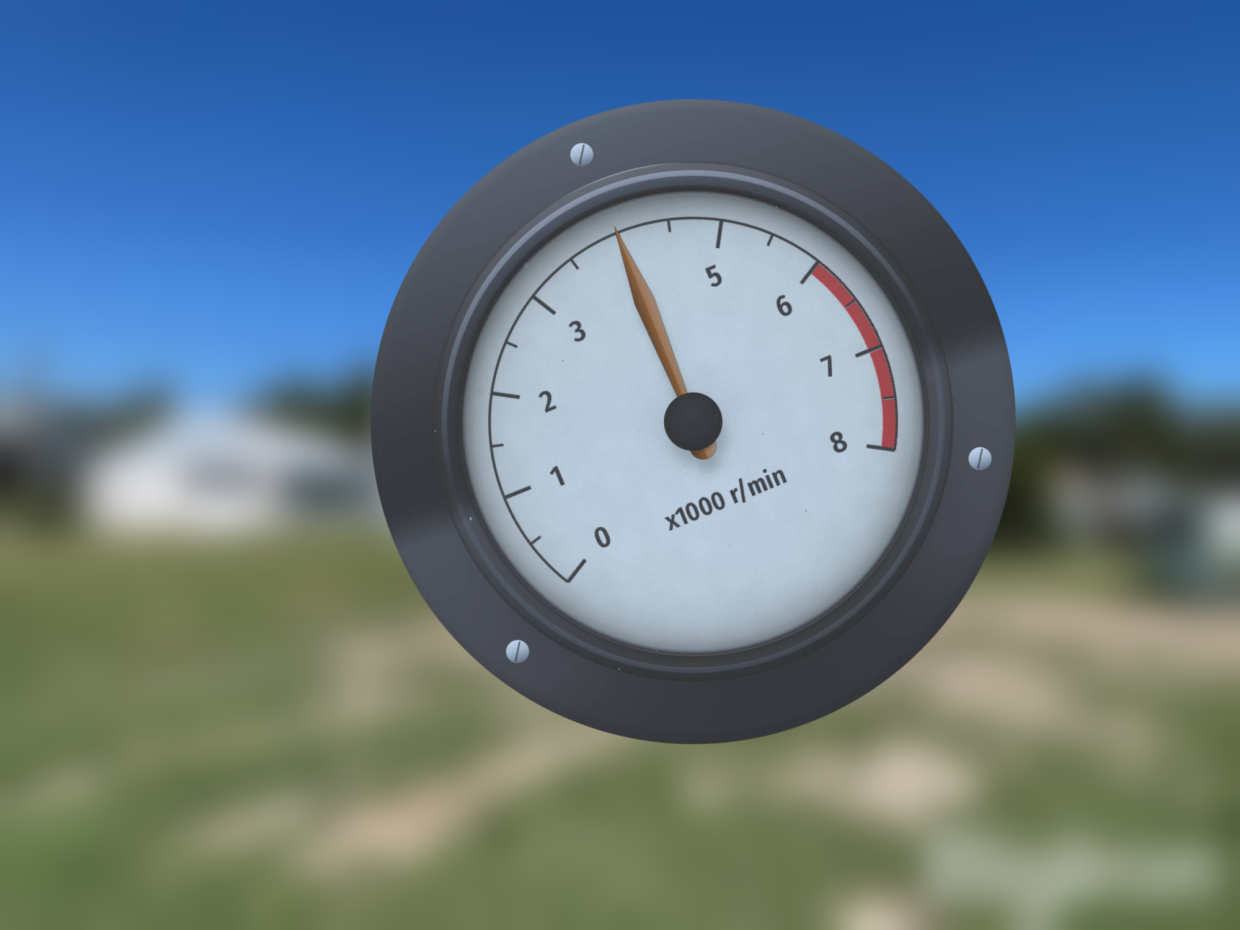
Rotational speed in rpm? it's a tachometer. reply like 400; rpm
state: 4000; rpm
